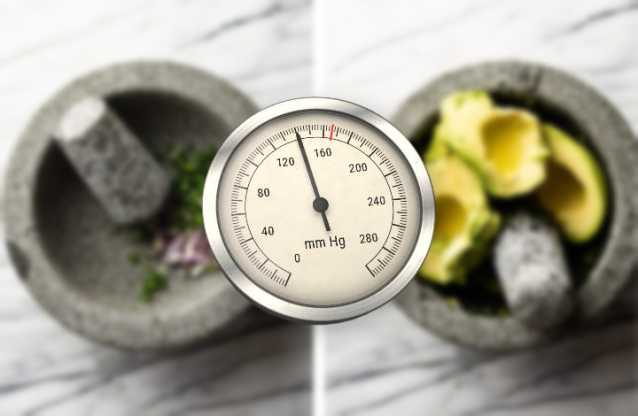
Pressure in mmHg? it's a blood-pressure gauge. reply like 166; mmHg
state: 140; mmHg
